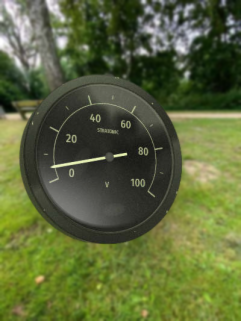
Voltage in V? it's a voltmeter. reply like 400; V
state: 5; V
